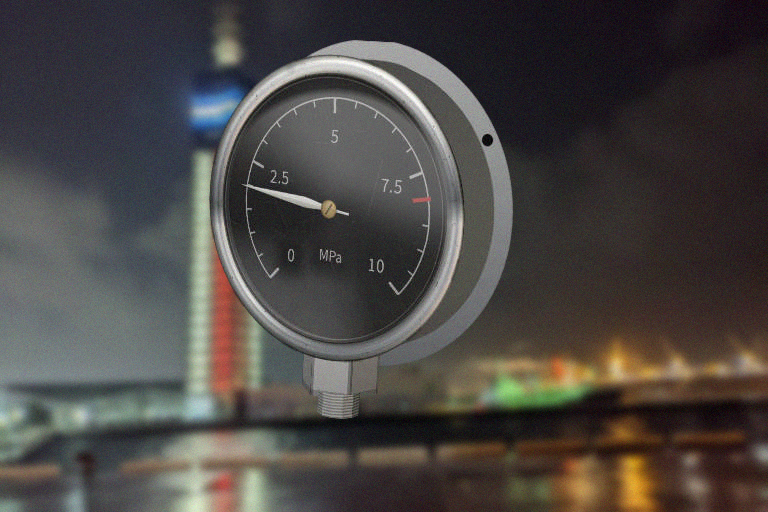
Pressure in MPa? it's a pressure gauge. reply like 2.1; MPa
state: 2; MPa
